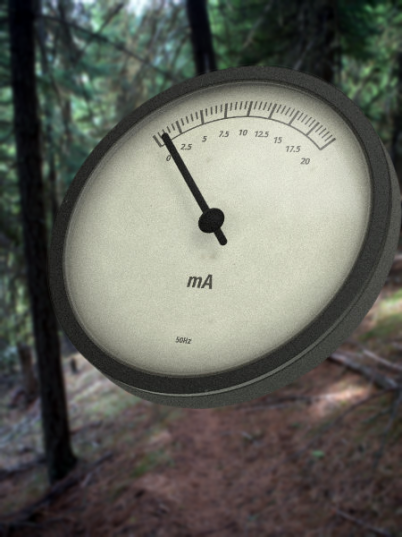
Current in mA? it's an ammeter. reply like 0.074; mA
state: 1; mA
